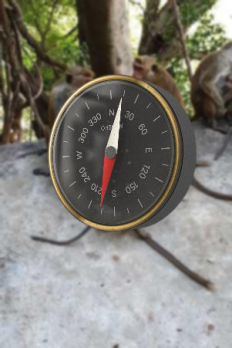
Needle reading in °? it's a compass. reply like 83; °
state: 195; °
